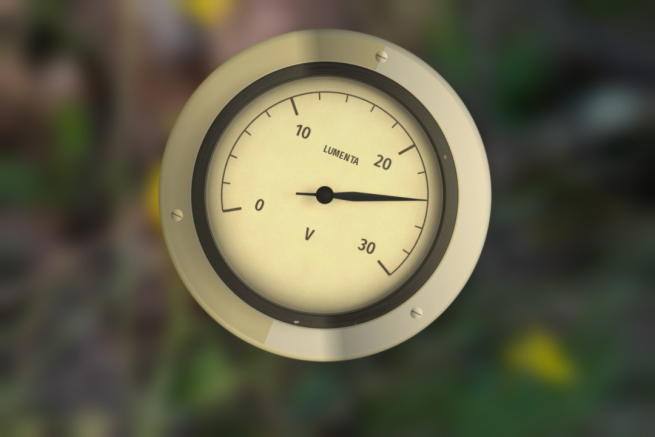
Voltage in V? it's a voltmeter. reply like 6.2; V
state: 24; V
